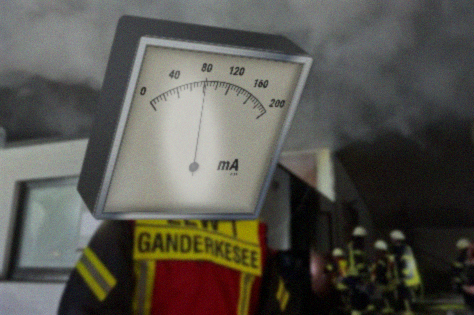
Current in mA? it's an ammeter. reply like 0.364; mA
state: 80; mA
